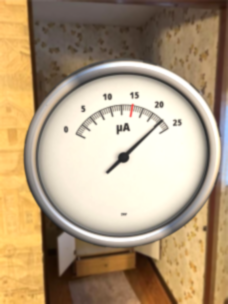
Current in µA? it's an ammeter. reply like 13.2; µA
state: 22.5; µA
